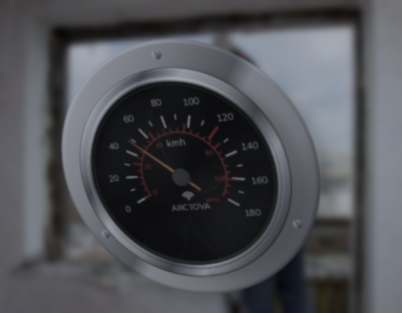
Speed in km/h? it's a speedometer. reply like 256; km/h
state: 50; km/h
